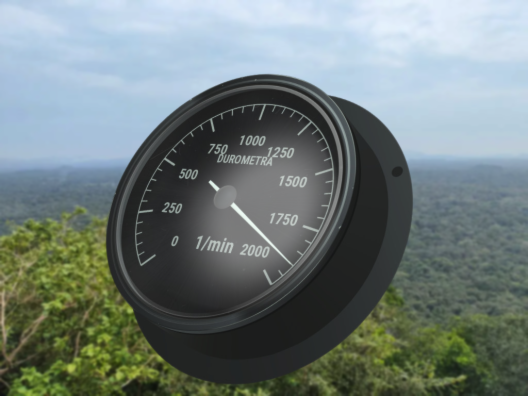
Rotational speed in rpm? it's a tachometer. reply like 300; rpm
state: 1900; rpm
